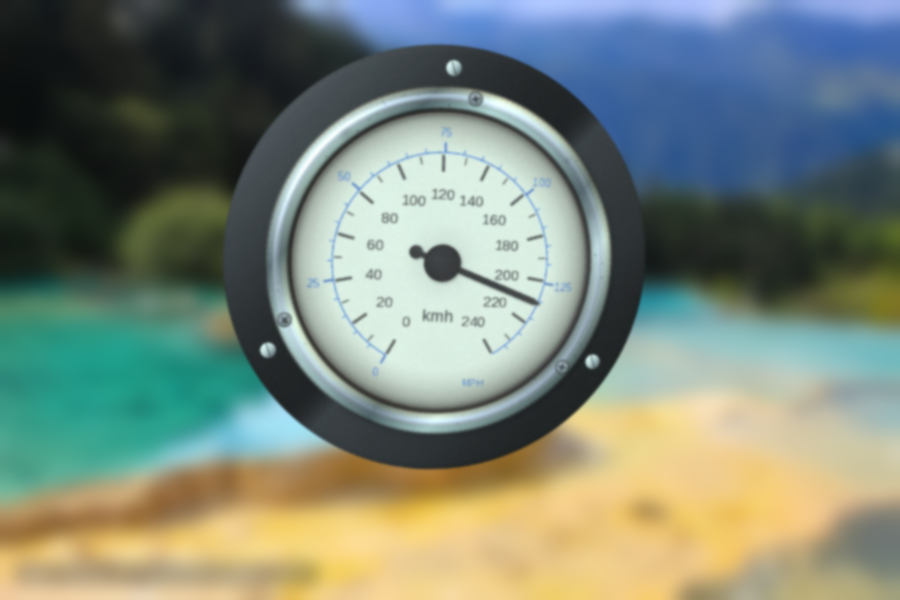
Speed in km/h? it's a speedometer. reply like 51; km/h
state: 210; km/h
